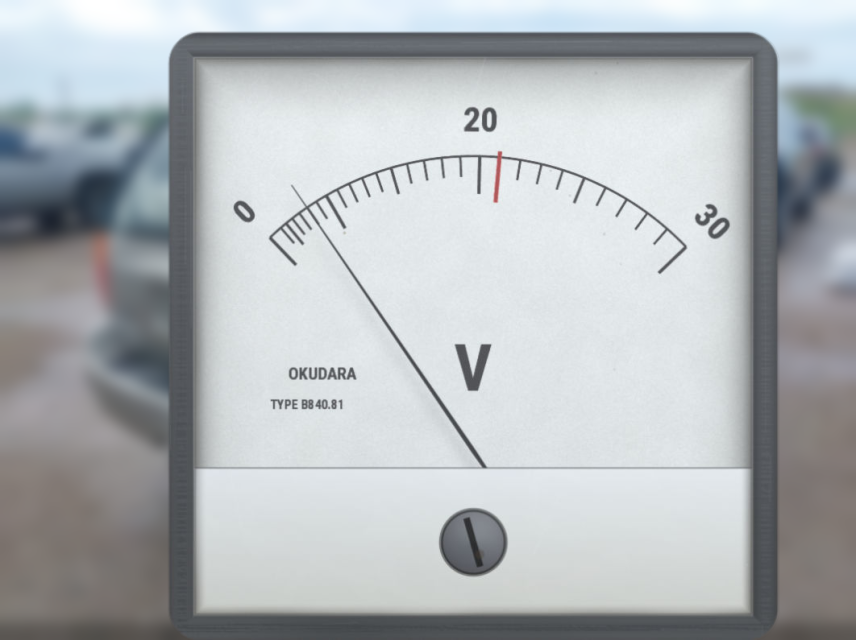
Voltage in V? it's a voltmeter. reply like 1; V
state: 8; V
